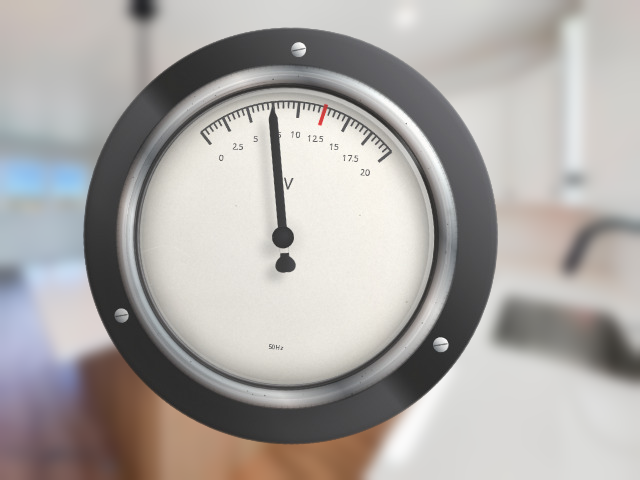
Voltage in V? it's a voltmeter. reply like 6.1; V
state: 7.5; V
